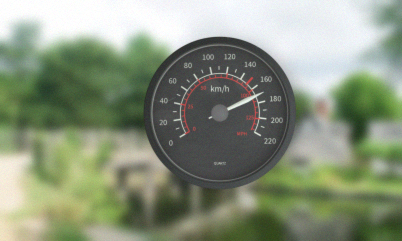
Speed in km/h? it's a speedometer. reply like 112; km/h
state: 170; km/h
